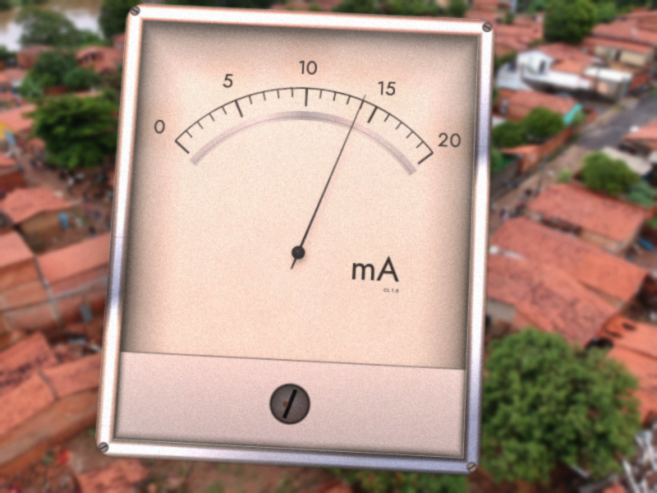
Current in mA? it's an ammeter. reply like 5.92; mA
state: 14; mA
